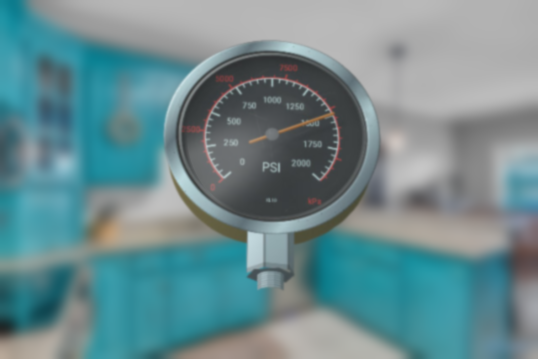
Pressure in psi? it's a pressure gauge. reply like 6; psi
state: 1500; psi
